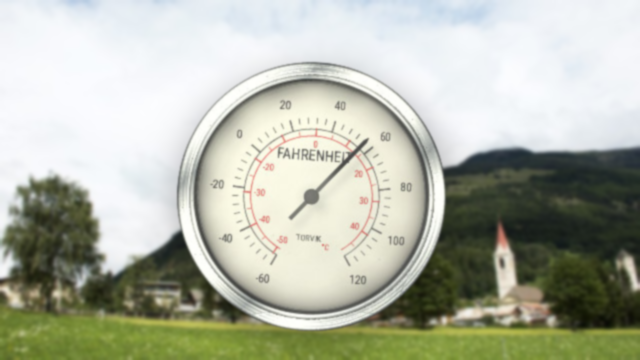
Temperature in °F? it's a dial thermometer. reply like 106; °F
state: 56; °F
